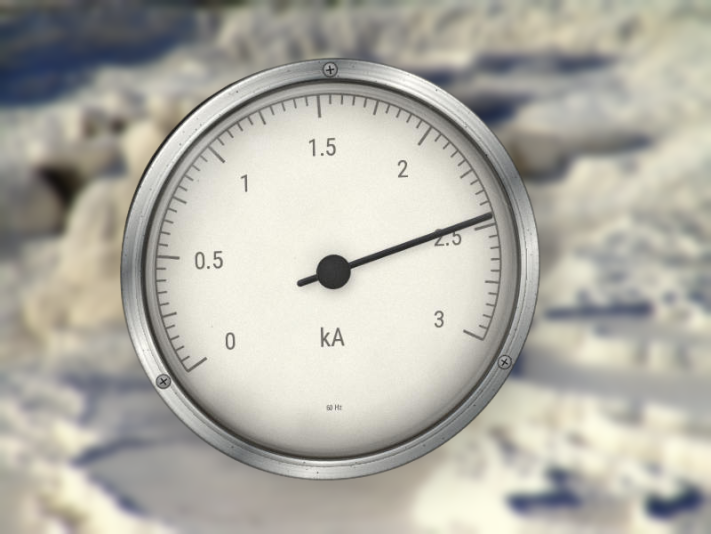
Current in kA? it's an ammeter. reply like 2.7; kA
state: 2.45; kA
